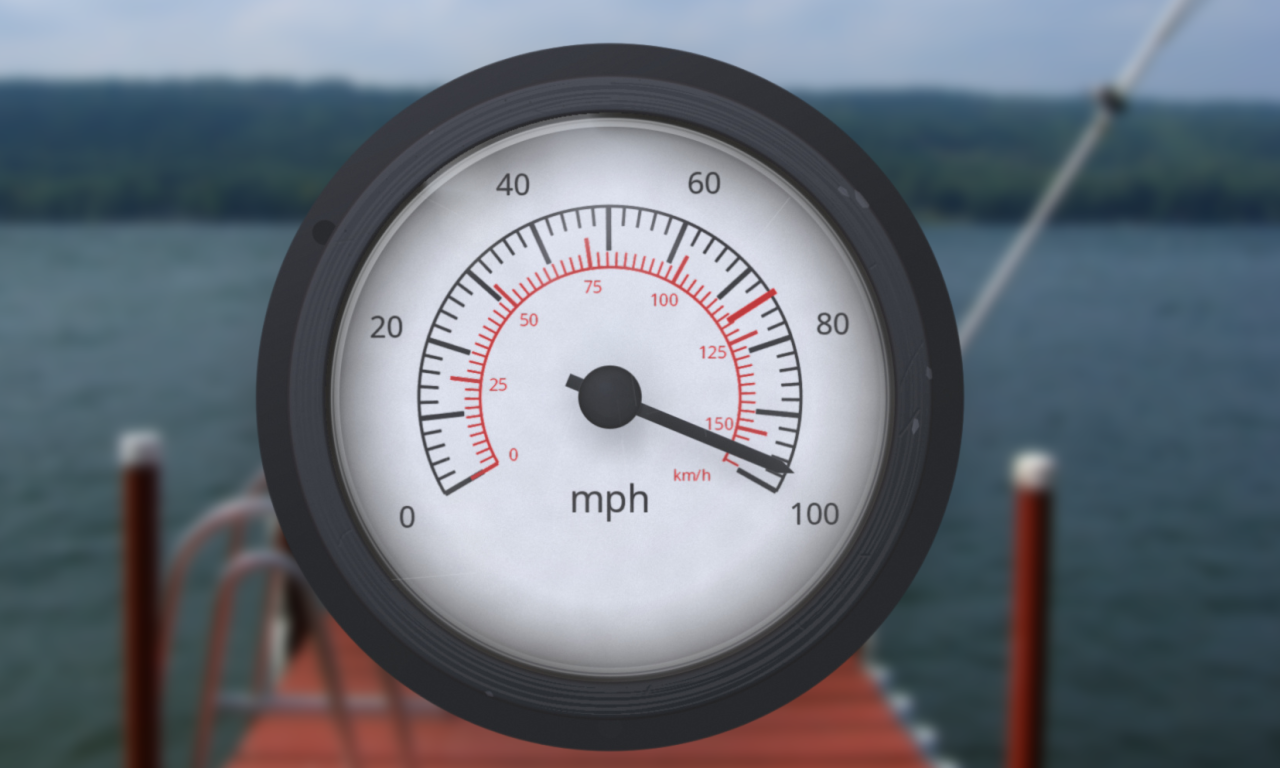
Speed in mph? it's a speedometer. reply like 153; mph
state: 97; mph
